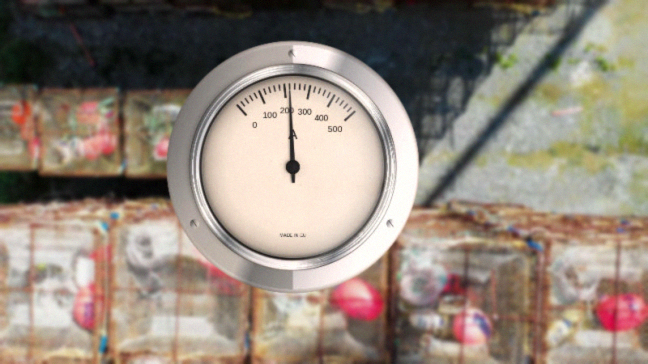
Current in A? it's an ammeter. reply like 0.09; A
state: 220; A
